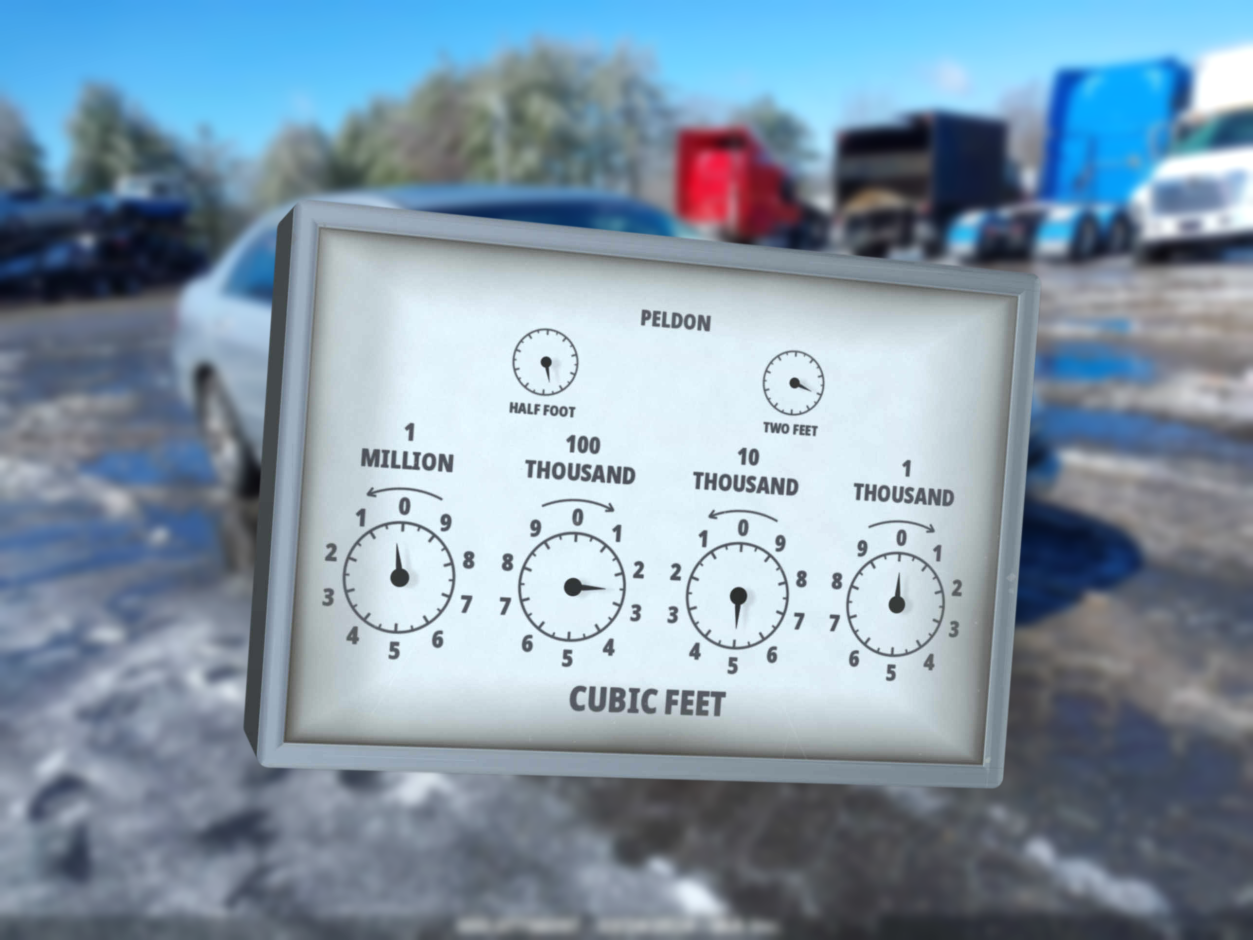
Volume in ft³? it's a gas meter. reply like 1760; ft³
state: 25000; ft³
